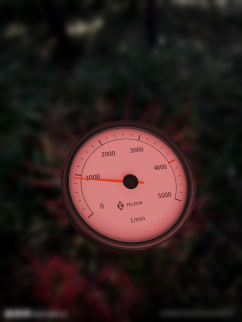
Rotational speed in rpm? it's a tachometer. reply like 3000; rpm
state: 900; rpm
